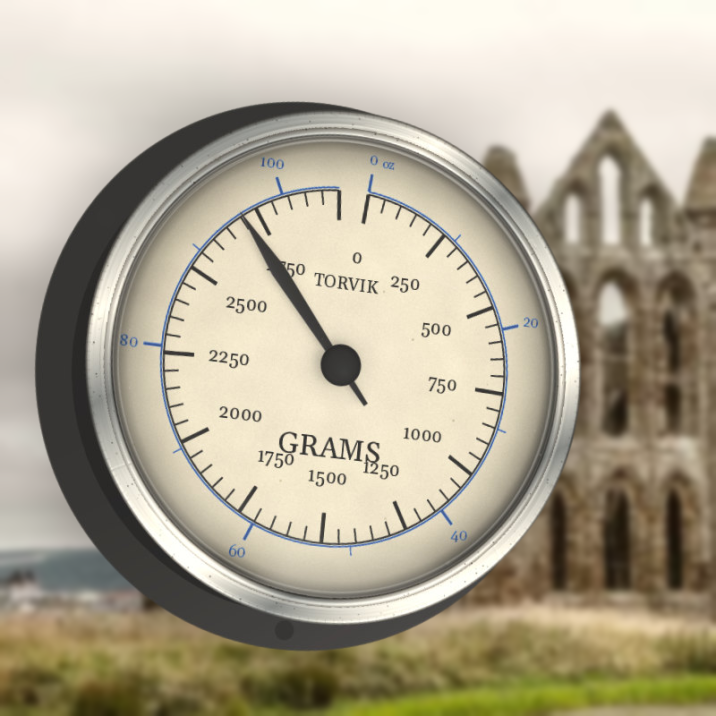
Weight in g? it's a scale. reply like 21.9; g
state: 2700; g
